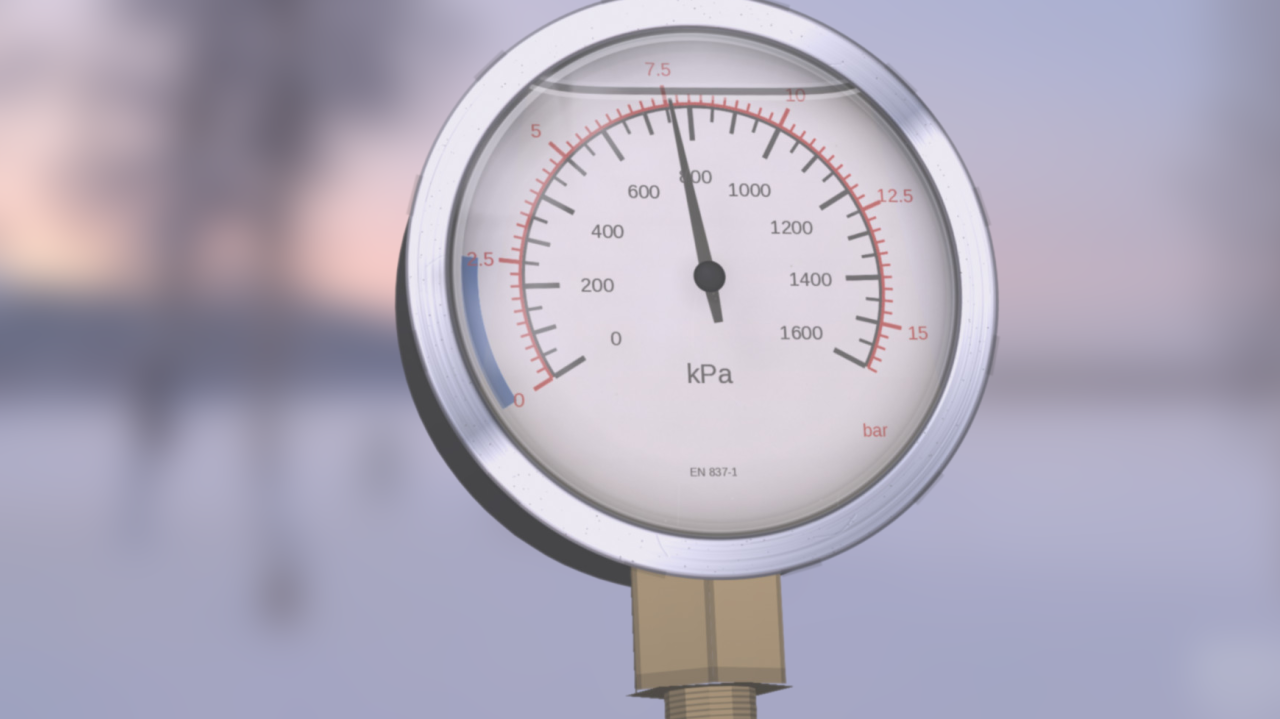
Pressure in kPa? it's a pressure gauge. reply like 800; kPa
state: 750; kPa
